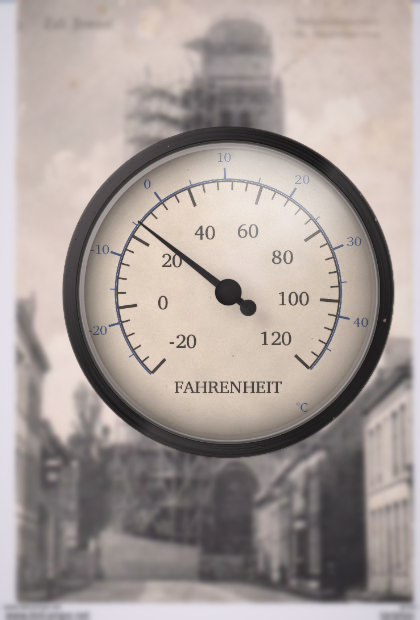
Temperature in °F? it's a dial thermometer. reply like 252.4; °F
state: 24; °F
